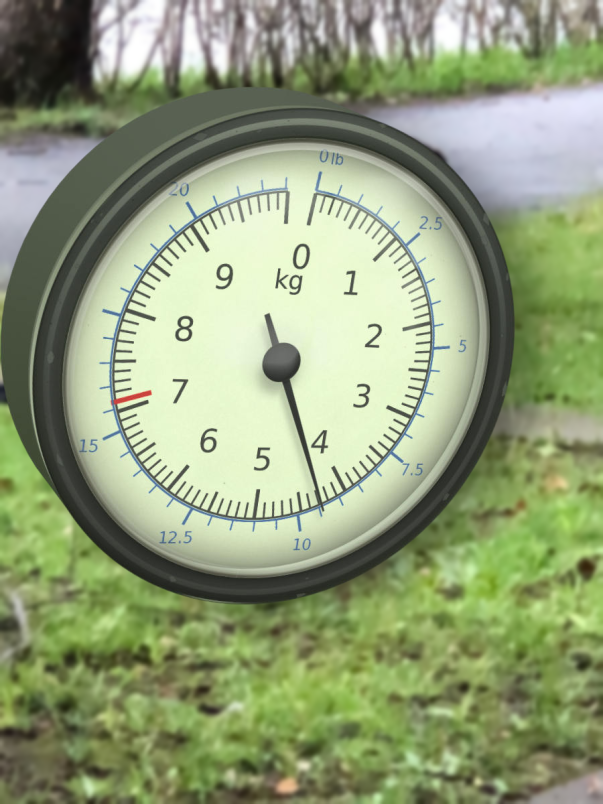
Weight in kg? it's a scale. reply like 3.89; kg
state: 4.3; kg
